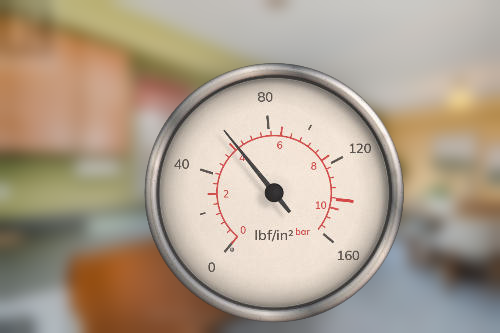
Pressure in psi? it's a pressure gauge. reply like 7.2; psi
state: 60; psi
